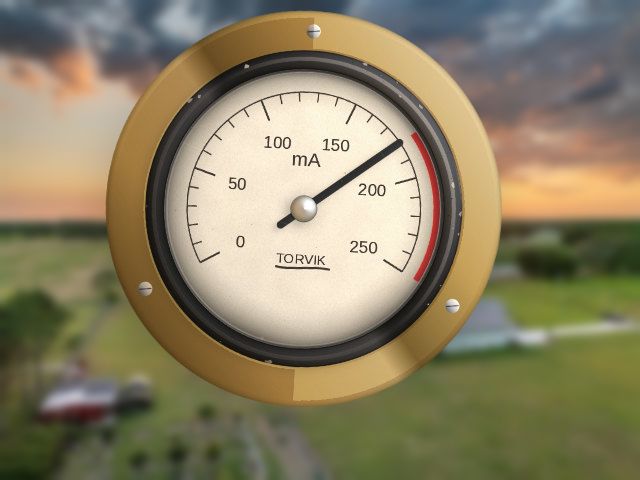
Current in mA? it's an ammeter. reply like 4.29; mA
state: 180; mA
